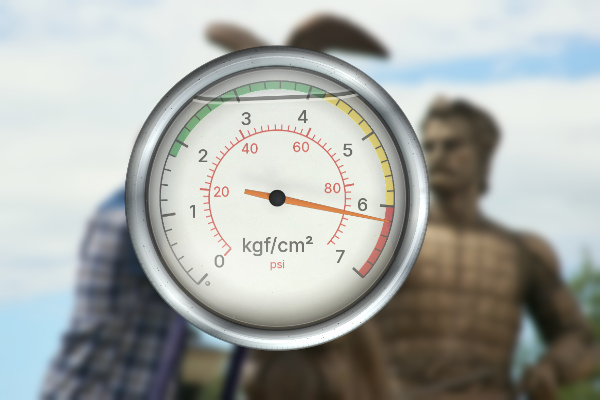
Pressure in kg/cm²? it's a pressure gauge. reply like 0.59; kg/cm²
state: 6.2; kg/cm²
